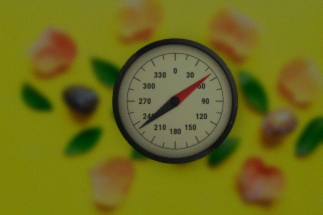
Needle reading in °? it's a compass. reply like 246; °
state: 52.5; °
